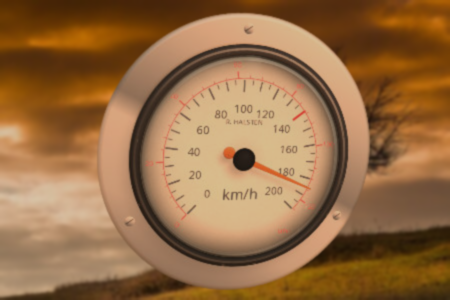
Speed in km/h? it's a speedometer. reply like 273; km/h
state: 185; km/h
